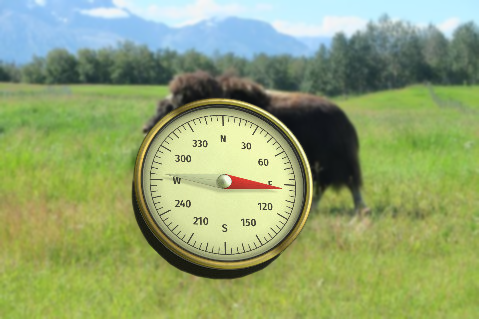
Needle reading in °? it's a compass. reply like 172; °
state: 95; °
